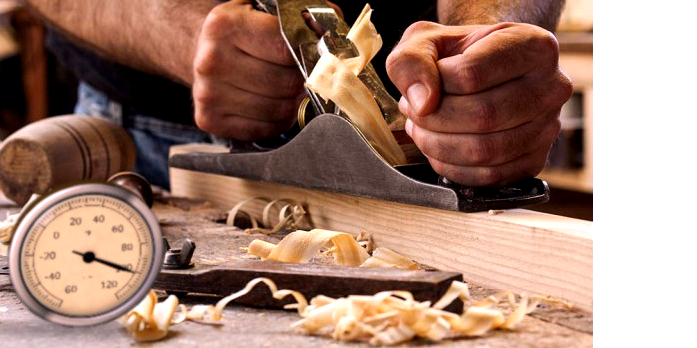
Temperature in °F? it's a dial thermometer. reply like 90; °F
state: 100; °F
